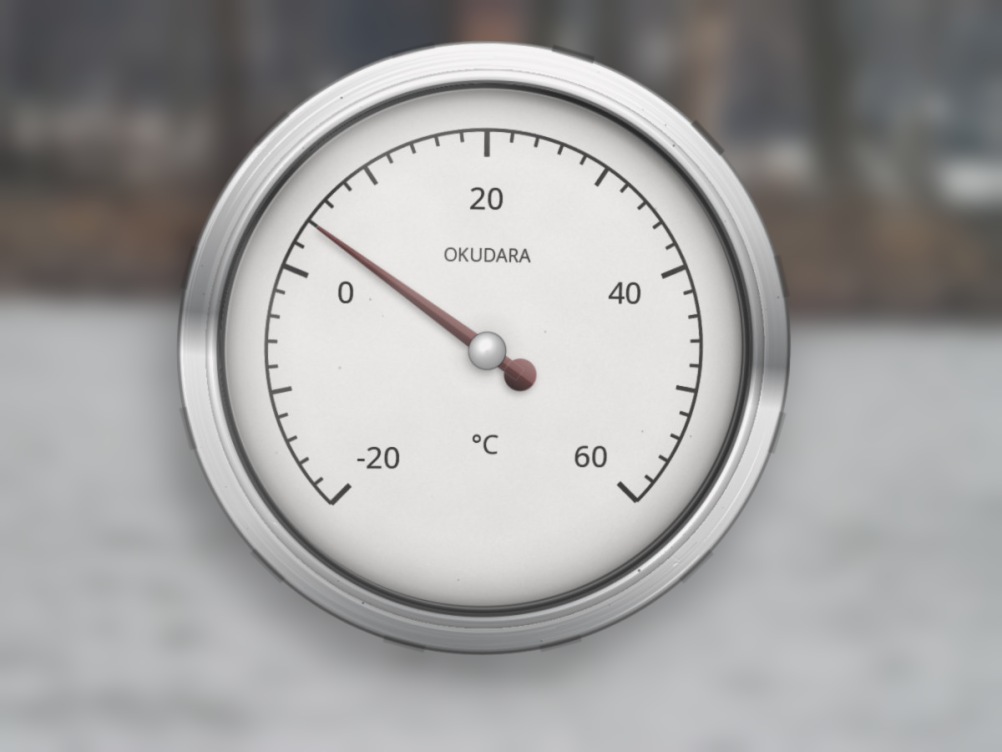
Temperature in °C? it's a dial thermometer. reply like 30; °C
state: 4; °C
